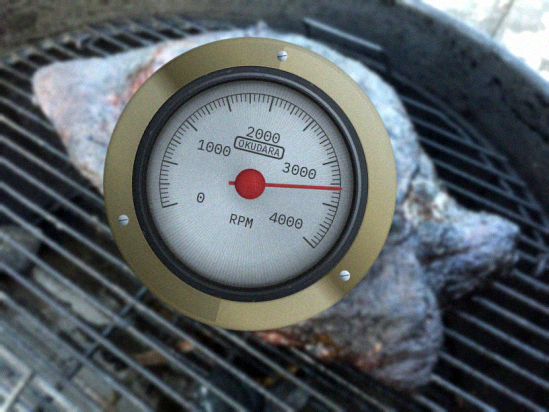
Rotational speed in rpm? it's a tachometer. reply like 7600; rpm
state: 3300; rpm
